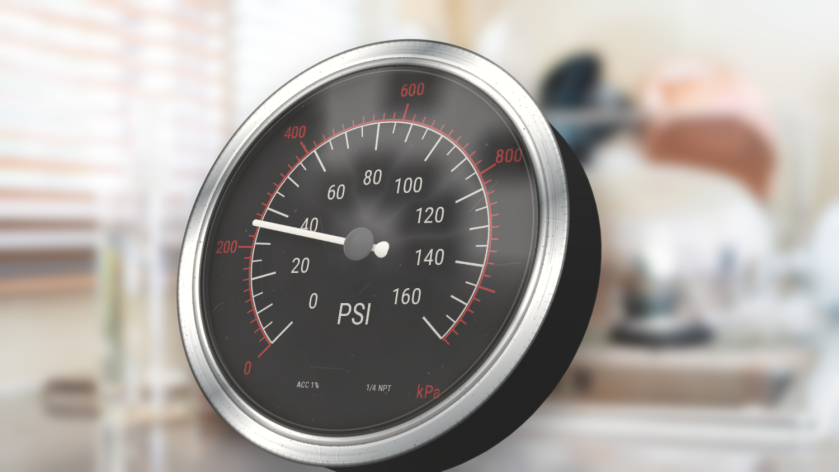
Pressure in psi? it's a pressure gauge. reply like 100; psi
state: 35; psi
